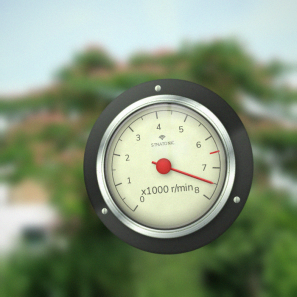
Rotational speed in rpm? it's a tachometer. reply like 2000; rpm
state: 7500; rpm
